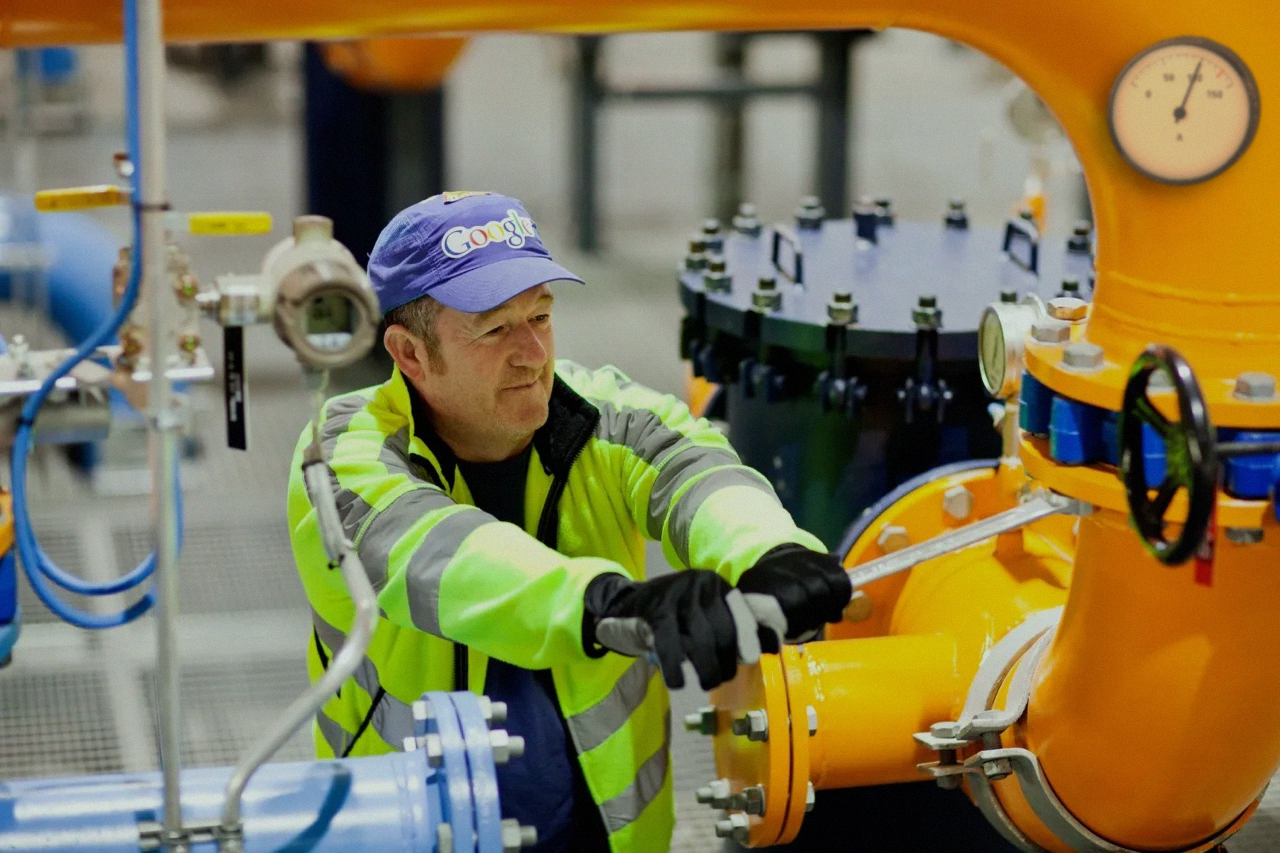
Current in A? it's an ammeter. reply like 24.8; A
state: 100; A
